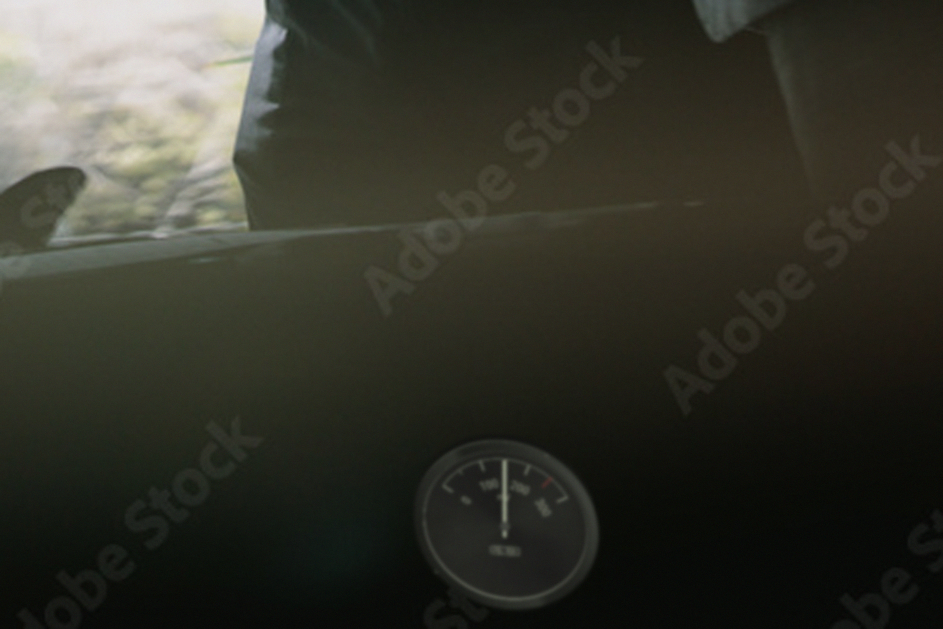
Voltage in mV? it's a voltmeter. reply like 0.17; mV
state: 150; mV
